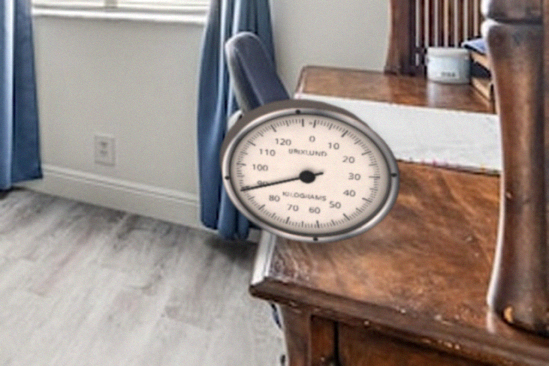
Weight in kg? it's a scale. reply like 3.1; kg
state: 90; kg
